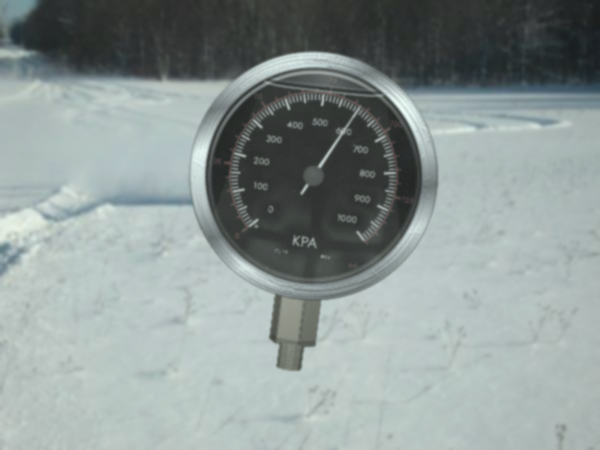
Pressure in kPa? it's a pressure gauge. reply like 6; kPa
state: 600; kPa
